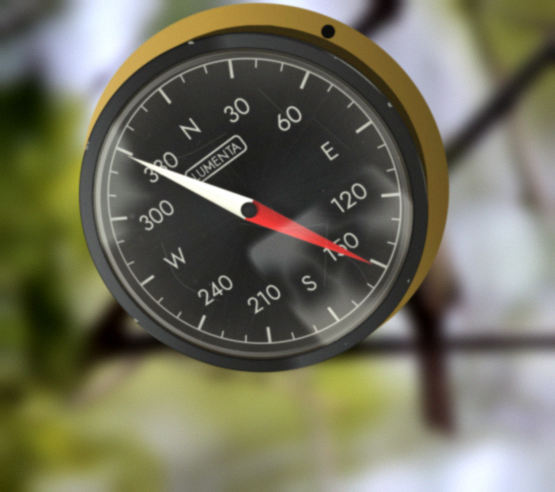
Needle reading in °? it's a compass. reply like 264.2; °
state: 150; °
